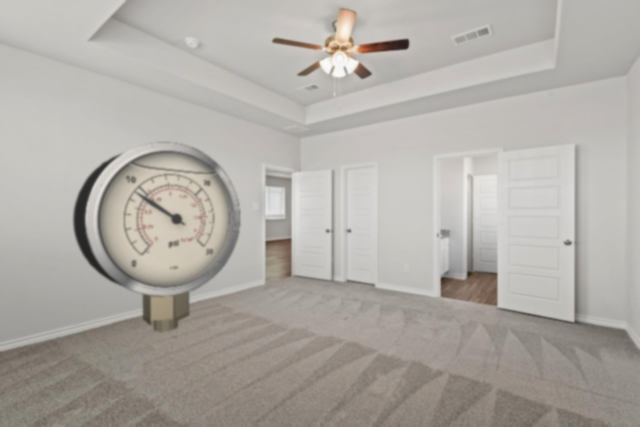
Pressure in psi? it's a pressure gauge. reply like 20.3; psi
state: 9; psi
